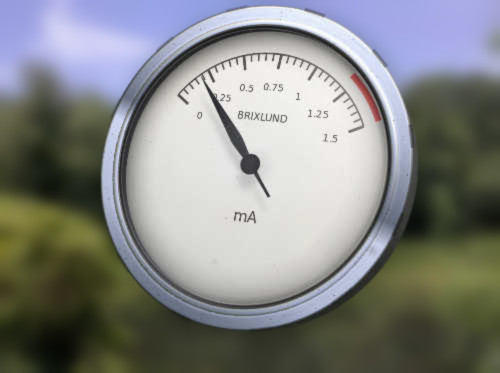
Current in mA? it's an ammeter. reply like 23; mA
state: 0.2; mA
